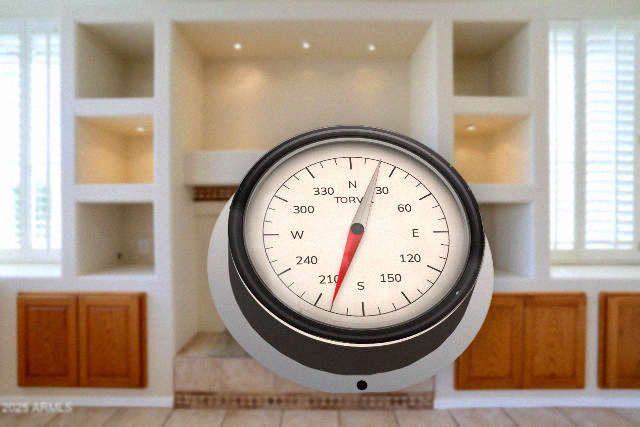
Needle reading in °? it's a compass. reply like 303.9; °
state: 200; °
